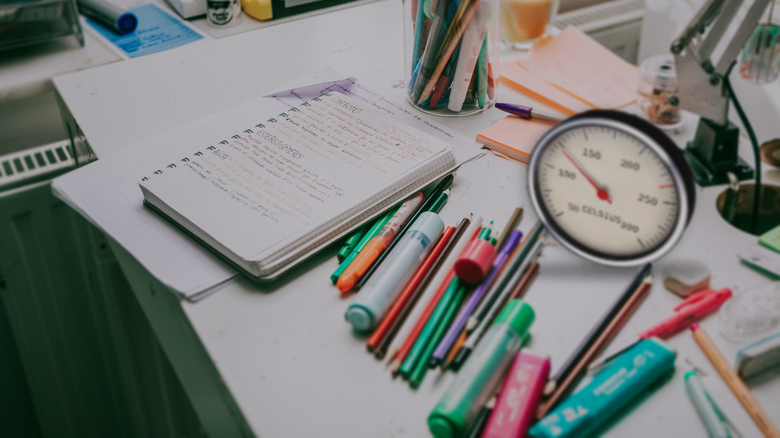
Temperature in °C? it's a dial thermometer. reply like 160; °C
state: 125; °C
